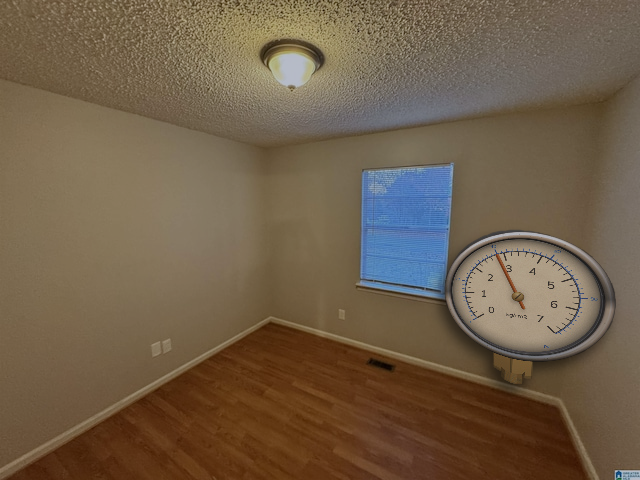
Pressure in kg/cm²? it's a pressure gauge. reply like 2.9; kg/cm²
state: 2.8; kg/cm²
